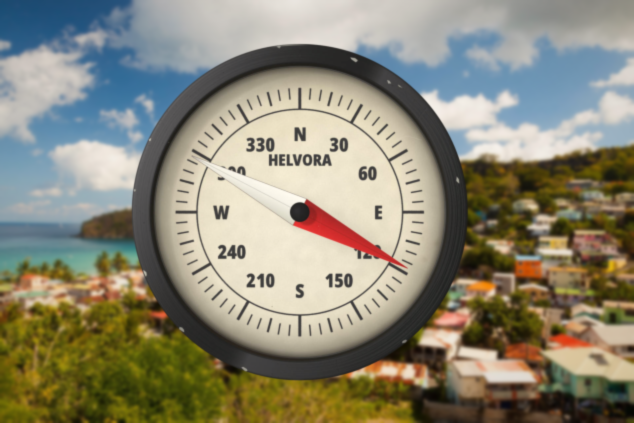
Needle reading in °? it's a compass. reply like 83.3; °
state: 117.5; °
